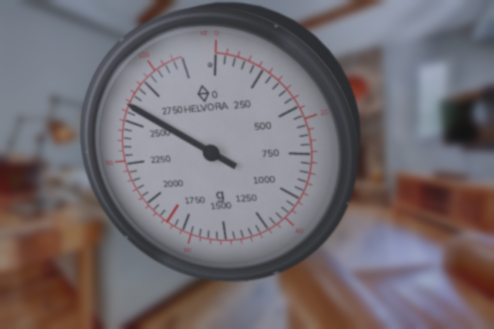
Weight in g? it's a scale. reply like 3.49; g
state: 2600; g
